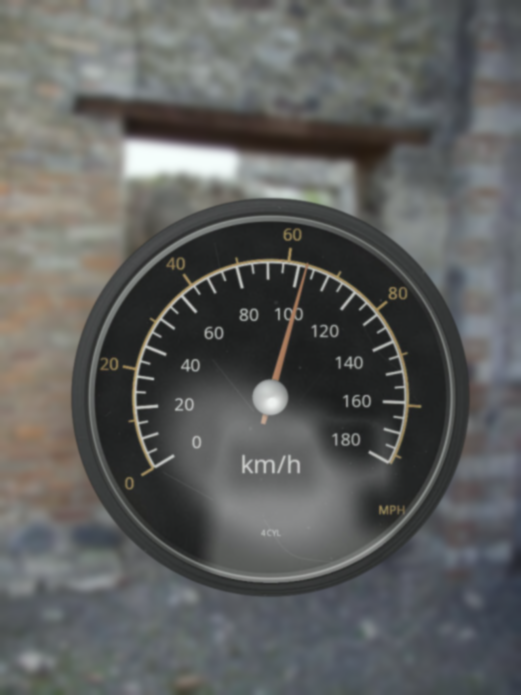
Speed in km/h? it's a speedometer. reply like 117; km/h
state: 102.5; km/h
